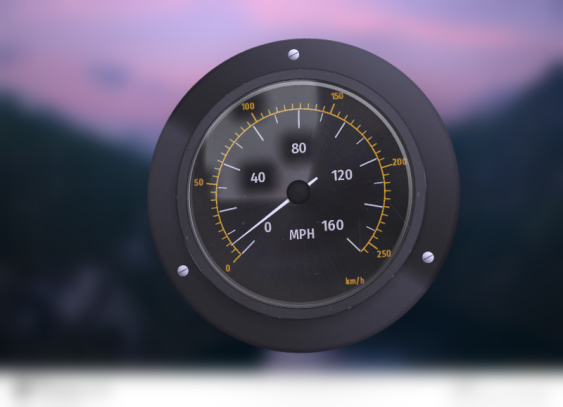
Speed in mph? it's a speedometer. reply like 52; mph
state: 5; mph
